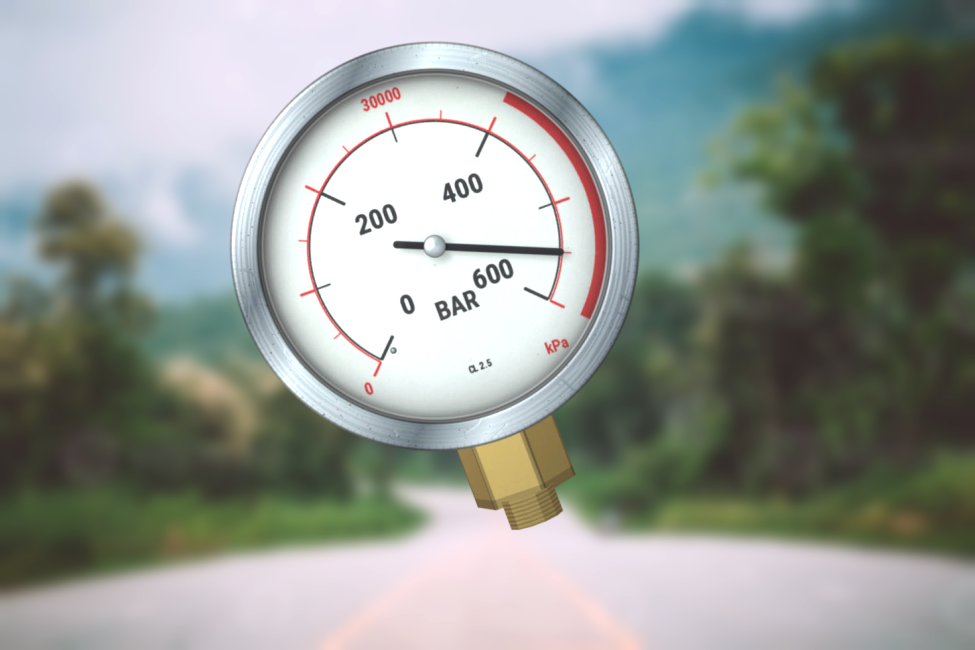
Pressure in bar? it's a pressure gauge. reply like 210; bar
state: 550; bar
